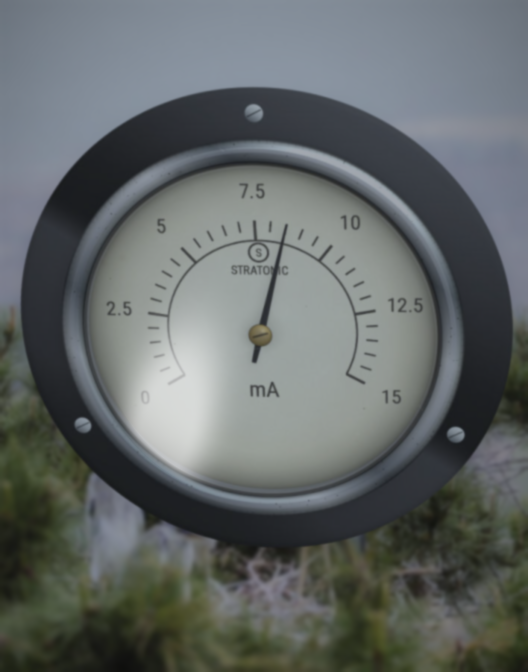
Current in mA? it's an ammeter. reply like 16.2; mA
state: 8.5; mA
